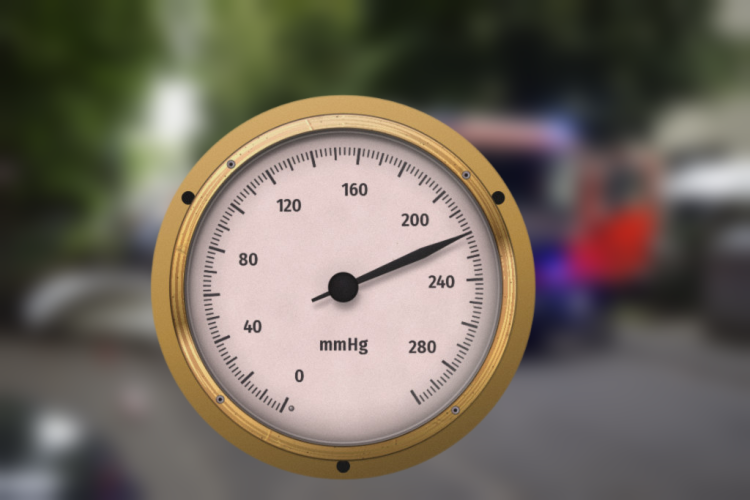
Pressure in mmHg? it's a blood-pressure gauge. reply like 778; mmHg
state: 220; mmHg
